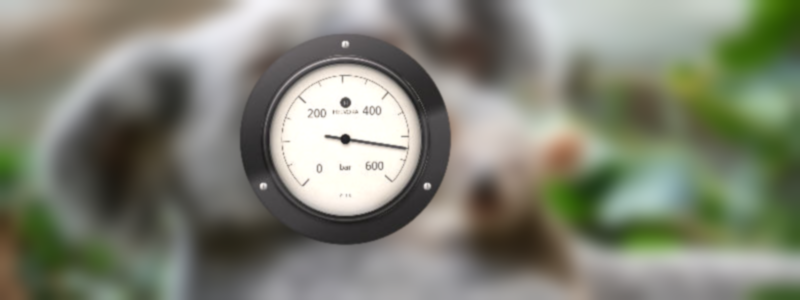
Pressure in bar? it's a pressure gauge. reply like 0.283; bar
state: 525; bar
